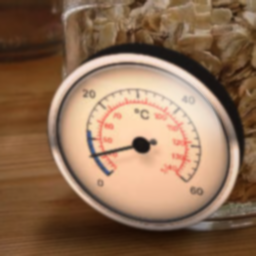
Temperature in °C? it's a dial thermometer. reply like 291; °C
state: 6; °C
